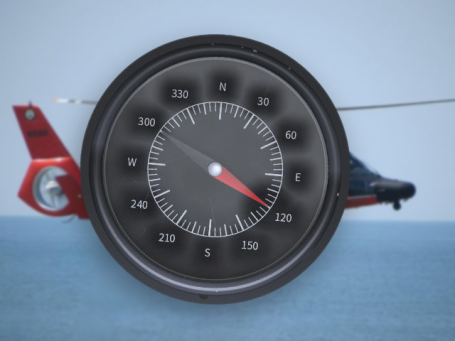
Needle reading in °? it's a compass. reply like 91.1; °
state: 120; °
